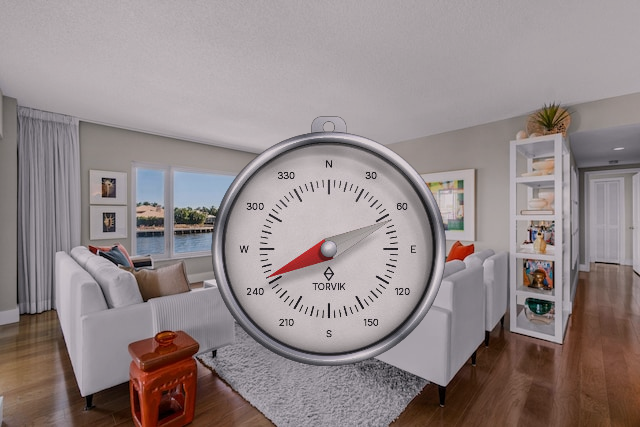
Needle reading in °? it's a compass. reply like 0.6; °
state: 245; °
